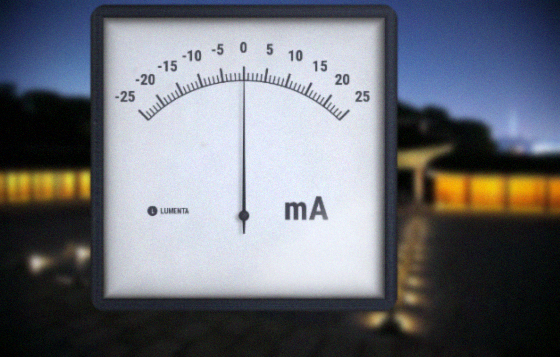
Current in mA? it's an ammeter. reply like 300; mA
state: 0; mA
